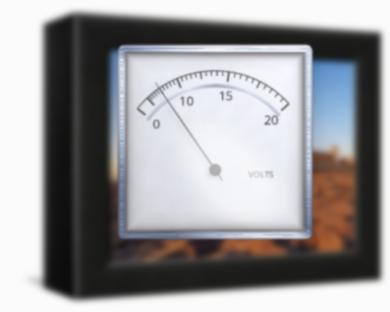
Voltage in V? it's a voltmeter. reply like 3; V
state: 7.5; V
